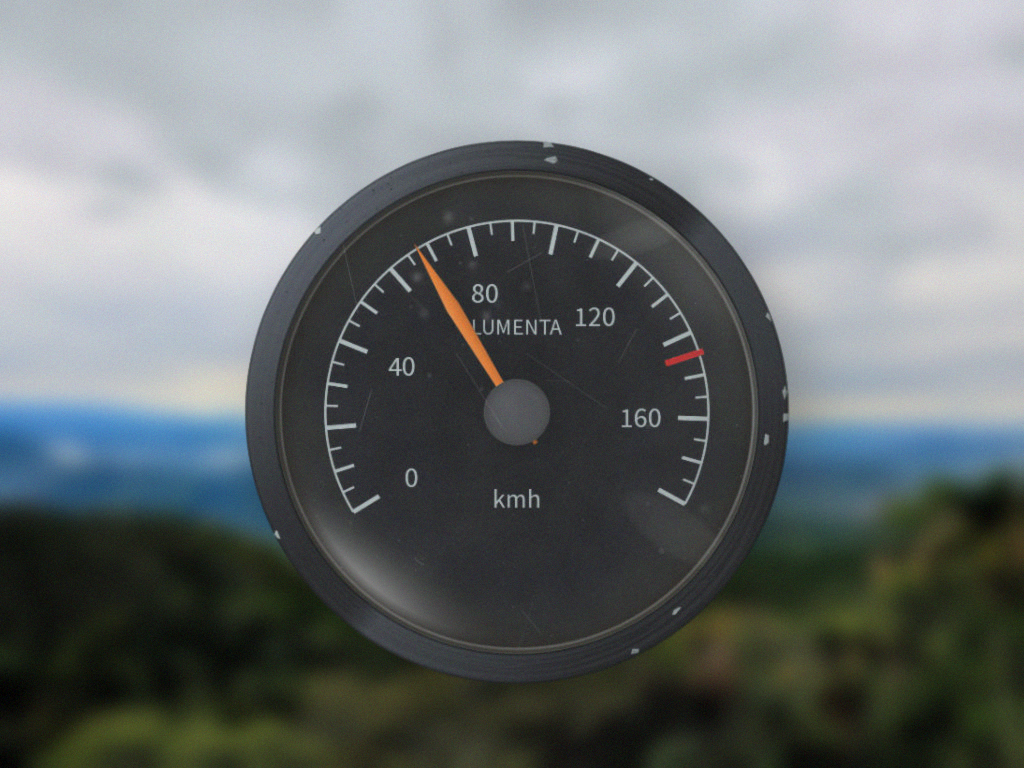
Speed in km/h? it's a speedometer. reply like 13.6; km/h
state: 67.5; km/h
